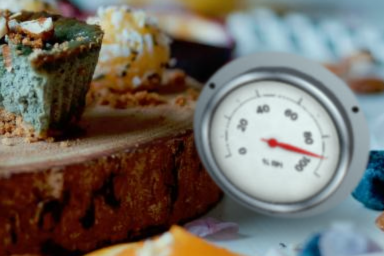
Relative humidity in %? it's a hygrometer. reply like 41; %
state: 90; %
